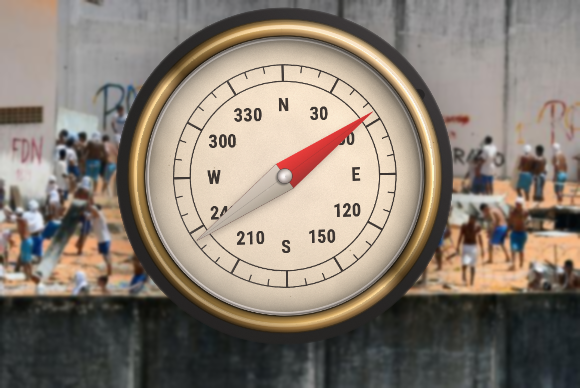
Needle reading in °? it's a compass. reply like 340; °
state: 55; °
